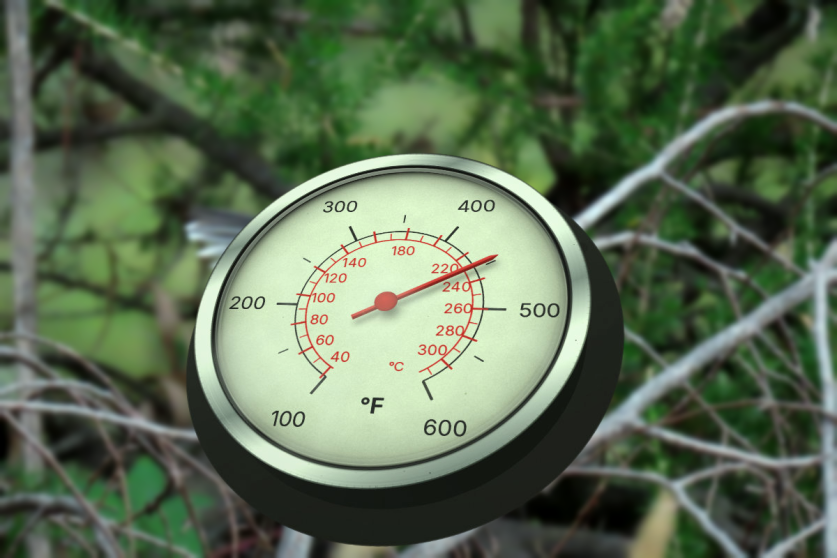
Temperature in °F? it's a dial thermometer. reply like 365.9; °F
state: 450; °F
